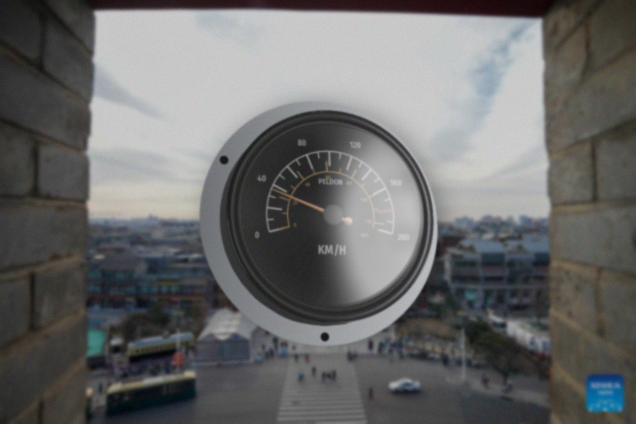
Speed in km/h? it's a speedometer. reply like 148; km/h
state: 35; km/h
